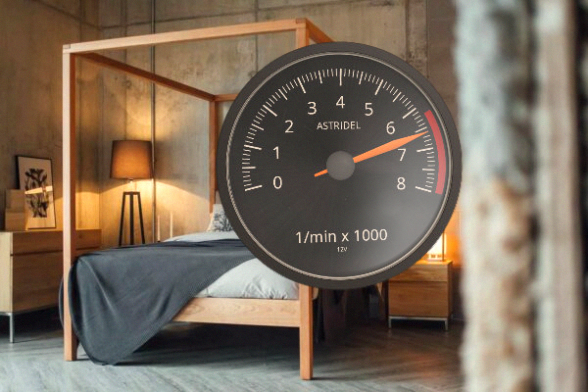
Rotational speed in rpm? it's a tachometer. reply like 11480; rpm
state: 6600; rpm
